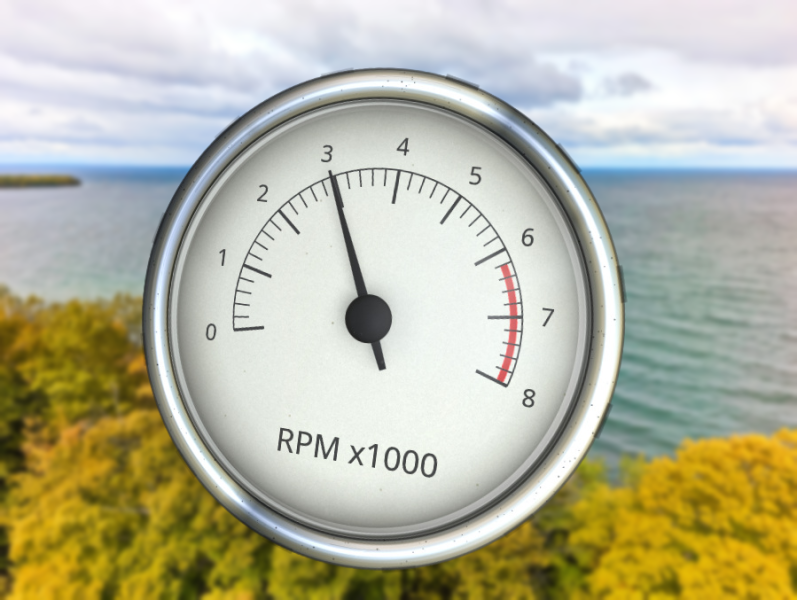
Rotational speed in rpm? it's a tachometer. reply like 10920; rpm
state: 3000; rpm
